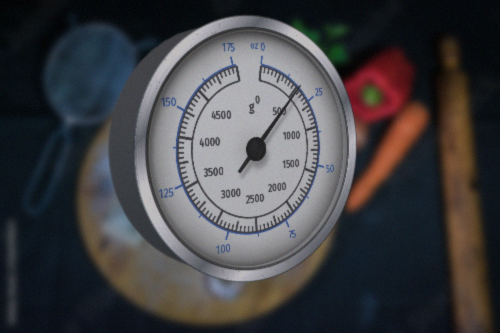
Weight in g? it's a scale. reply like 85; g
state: 500; g
